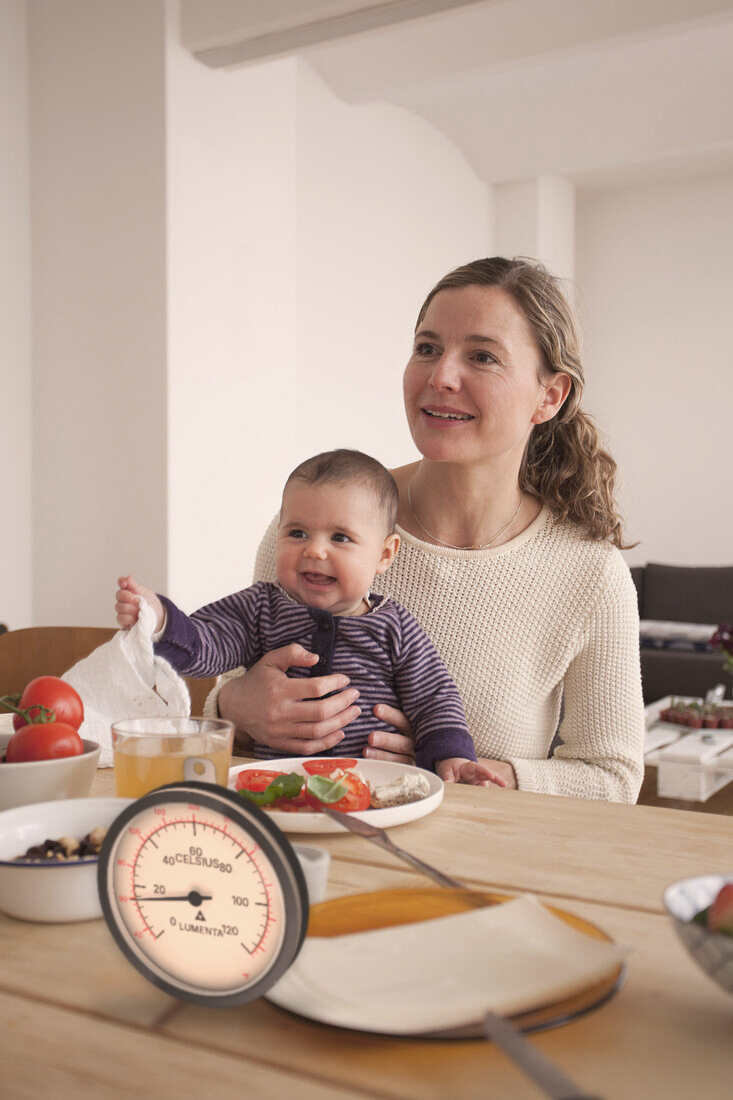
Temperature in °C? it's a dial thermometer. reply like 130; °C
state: 16; °C
